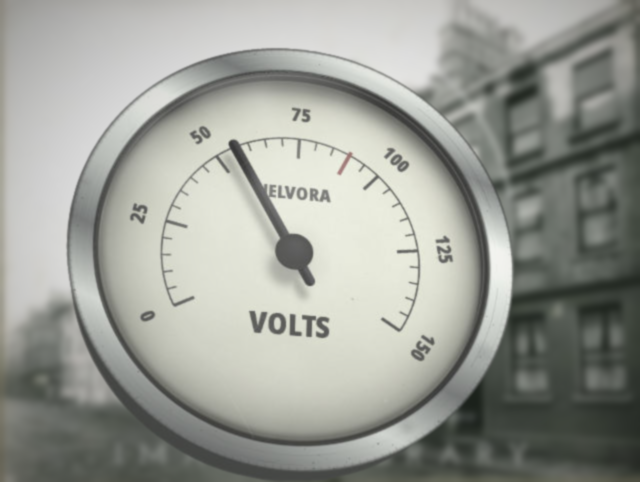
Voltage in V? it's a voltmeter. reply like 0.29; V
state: 55; V
